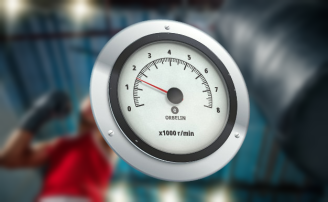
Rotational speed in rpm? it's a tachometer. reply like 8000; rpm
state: 1500; rpm
